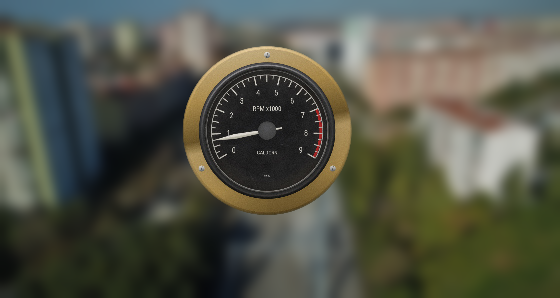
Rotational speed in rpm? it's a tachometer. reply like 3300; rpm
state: 750; rpm
